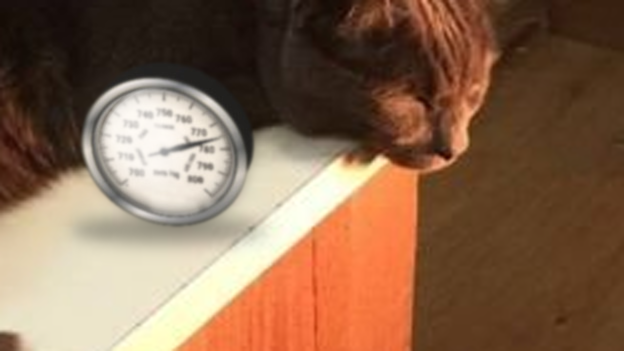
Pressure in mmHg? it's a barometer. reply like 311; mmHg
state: 775; mmHg
